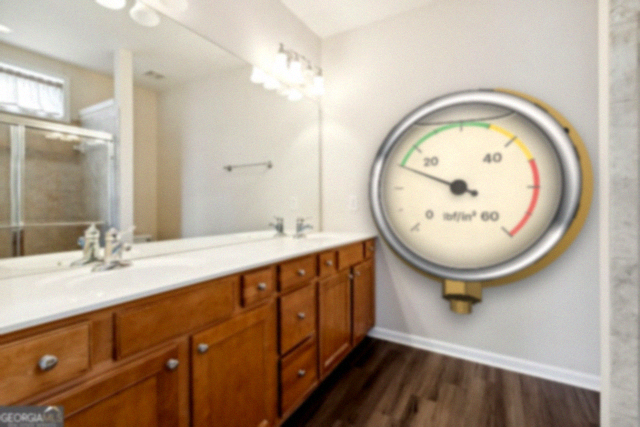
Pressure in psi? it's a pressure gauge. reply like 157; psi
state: 15; psi
